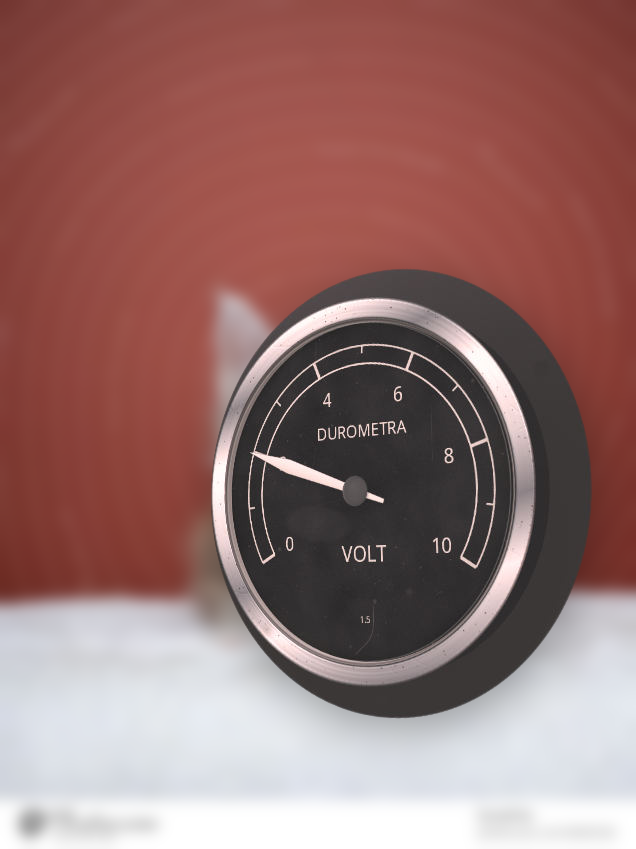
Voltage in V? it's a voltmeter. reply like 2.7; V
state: 2; V
